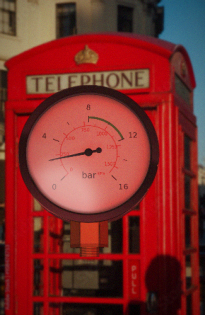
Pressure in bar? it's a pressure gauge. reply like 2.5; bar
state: 2; bar
